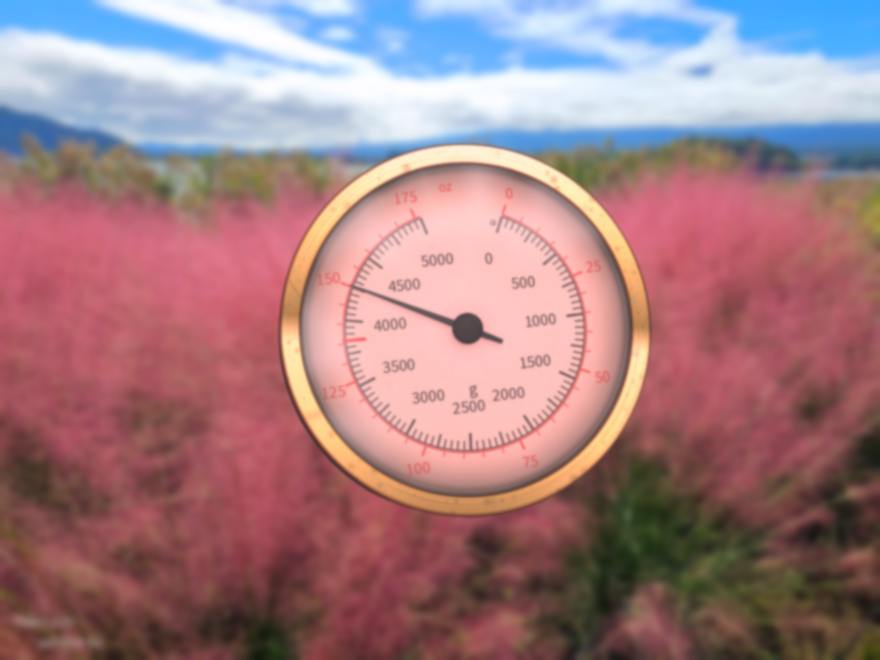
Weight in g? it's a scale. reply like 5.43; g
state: 4250; g
